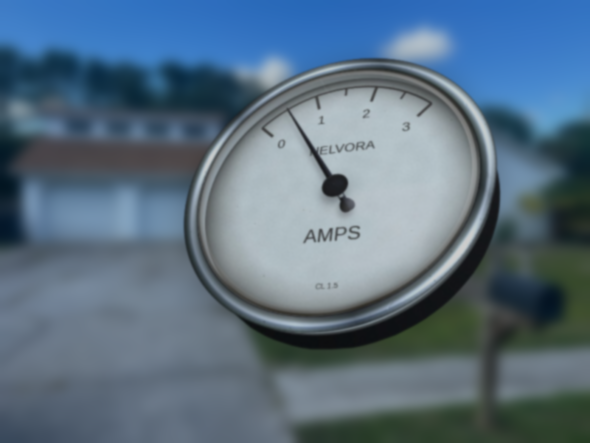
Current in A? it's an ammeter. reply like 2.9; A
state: 0.5; A
